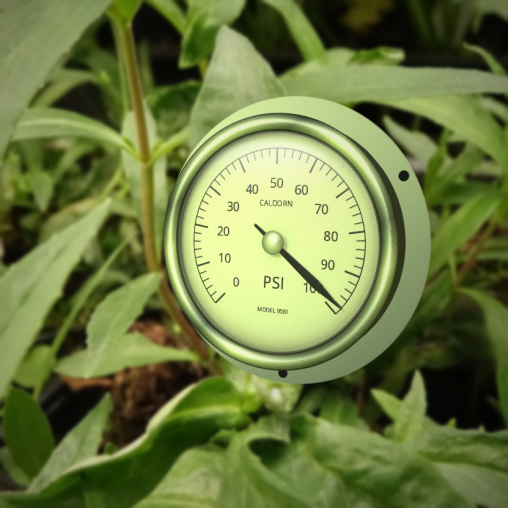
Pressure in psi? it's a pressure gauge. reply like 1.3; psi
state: 98; psi
